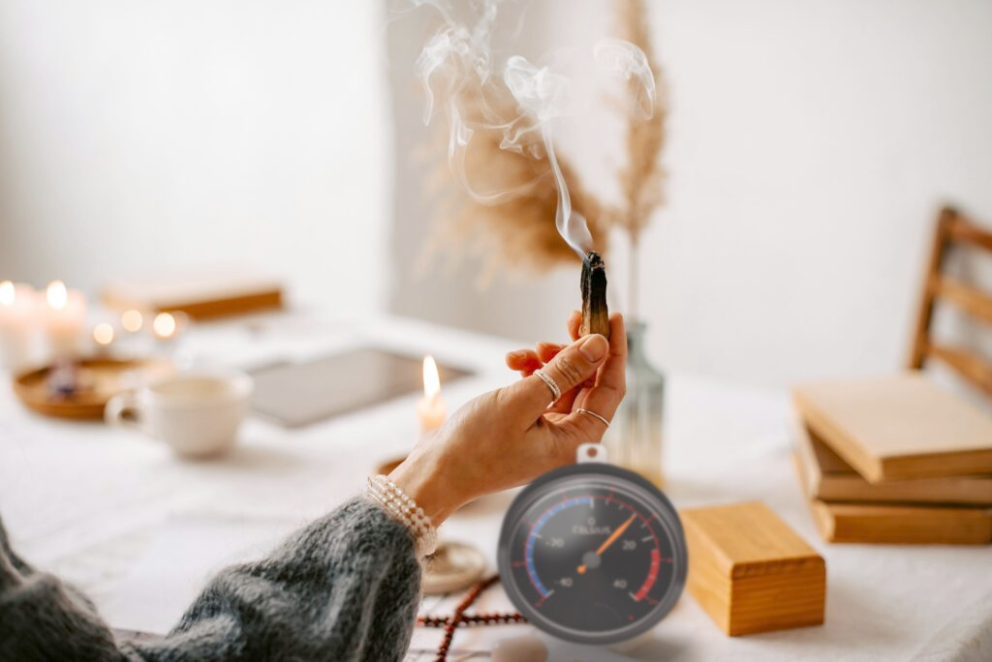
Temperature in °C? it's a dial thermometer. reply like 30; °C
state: 12; °C
